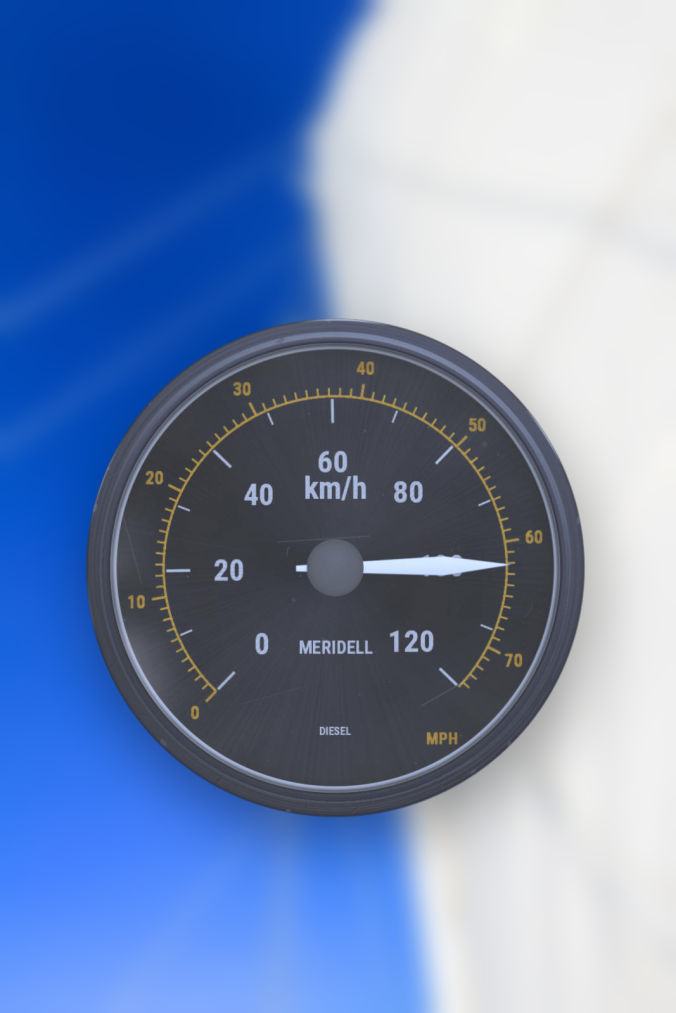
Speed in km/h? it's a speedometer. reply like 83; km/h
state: 100; km/h
